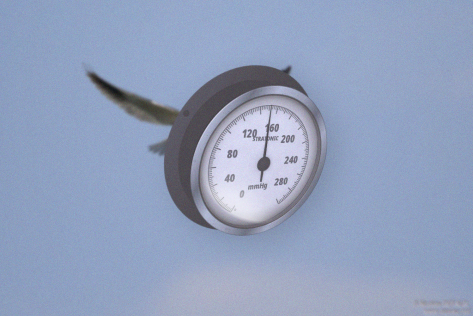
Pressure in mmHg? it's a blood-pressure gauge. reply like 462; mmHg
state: 150; mmHg
